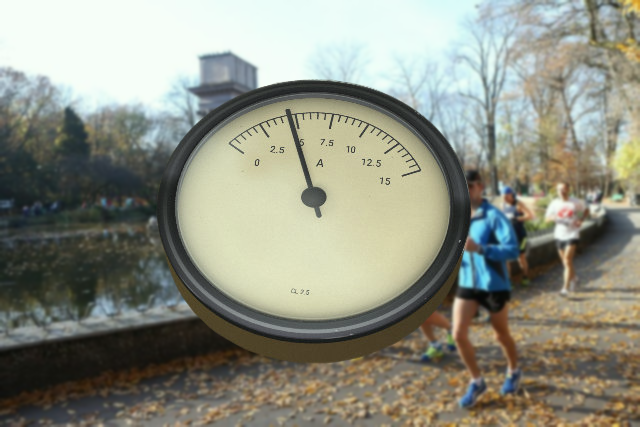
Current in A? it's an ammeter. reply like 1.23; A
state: 4.5; A
